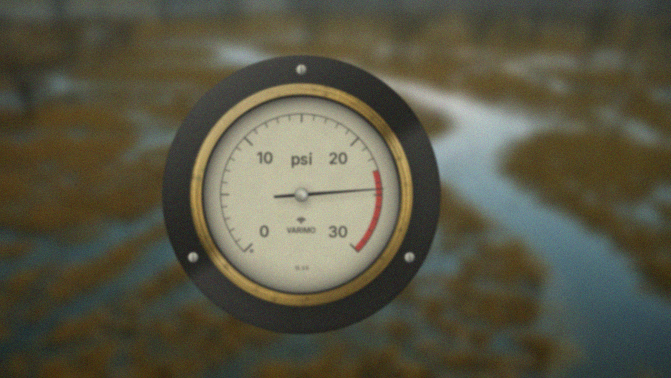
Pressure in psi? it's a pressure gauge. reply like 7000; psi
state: 24.5; psi
